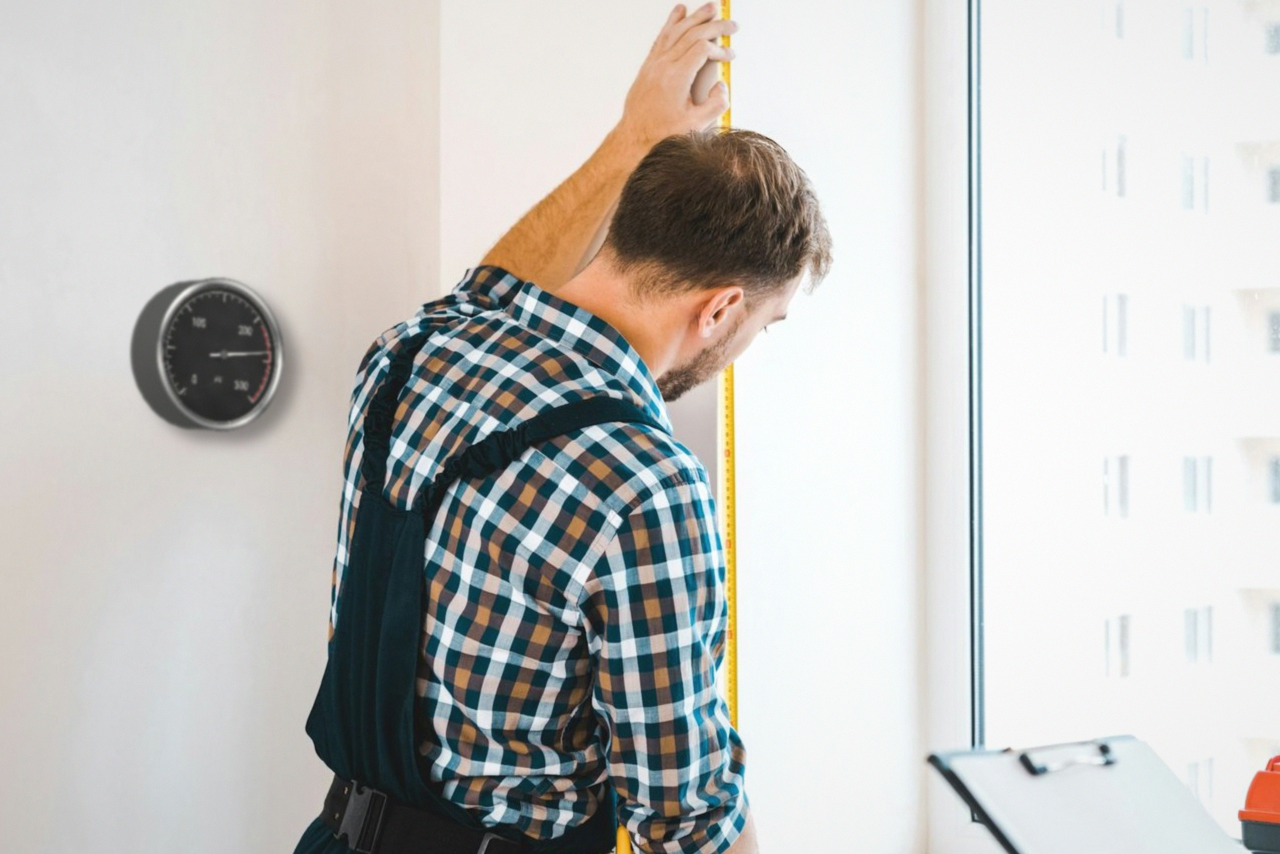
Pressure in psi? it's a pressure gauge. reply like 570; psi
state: 240; psi
